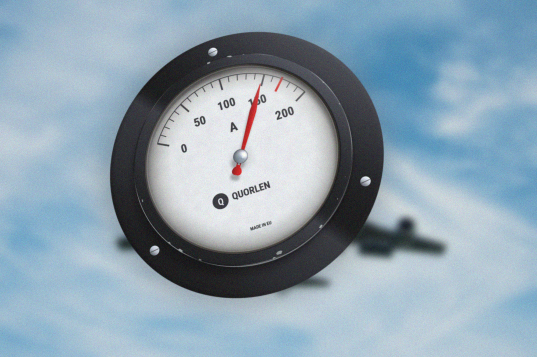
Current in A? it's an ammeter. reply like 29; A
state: 150; A
